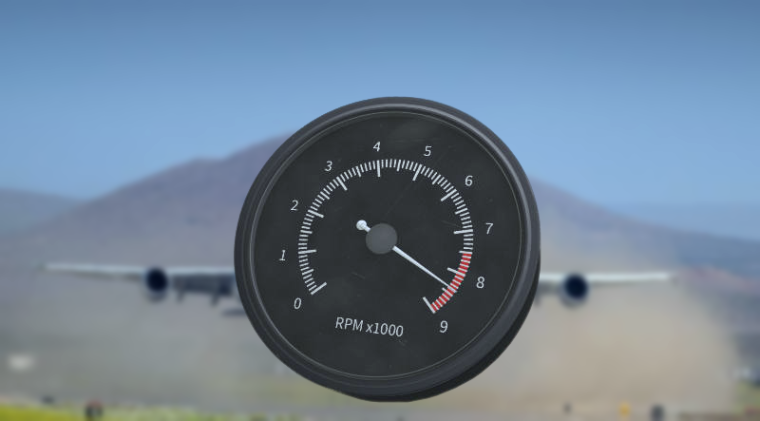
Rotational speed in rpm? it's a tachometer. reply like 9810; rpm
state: 8400; rpm
